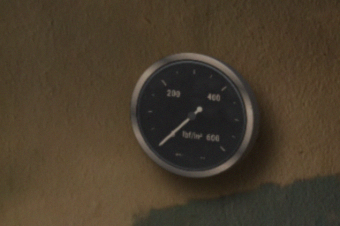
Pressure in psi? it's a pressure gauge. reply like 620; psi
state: 0; psi
